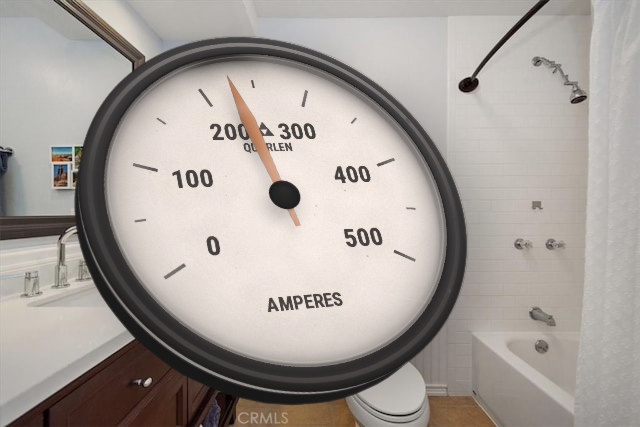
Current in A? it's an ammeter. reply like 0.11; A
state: 225; A
